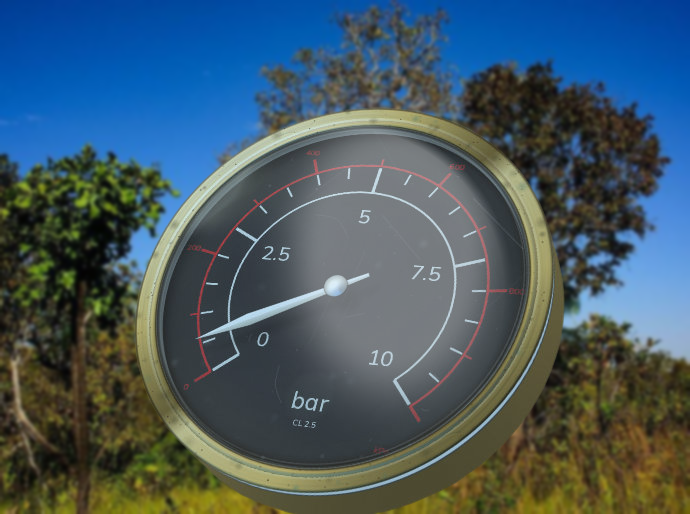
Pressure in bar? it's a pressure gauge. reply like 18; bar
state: 0.5; bar
